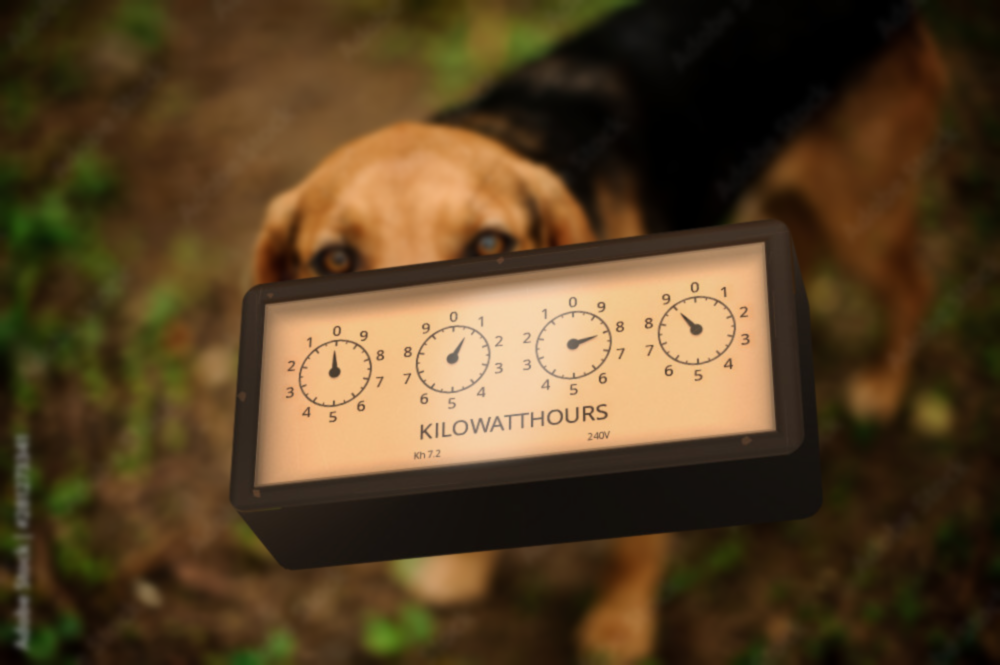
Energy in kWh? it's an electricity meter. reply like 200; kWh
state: 79; kWh
